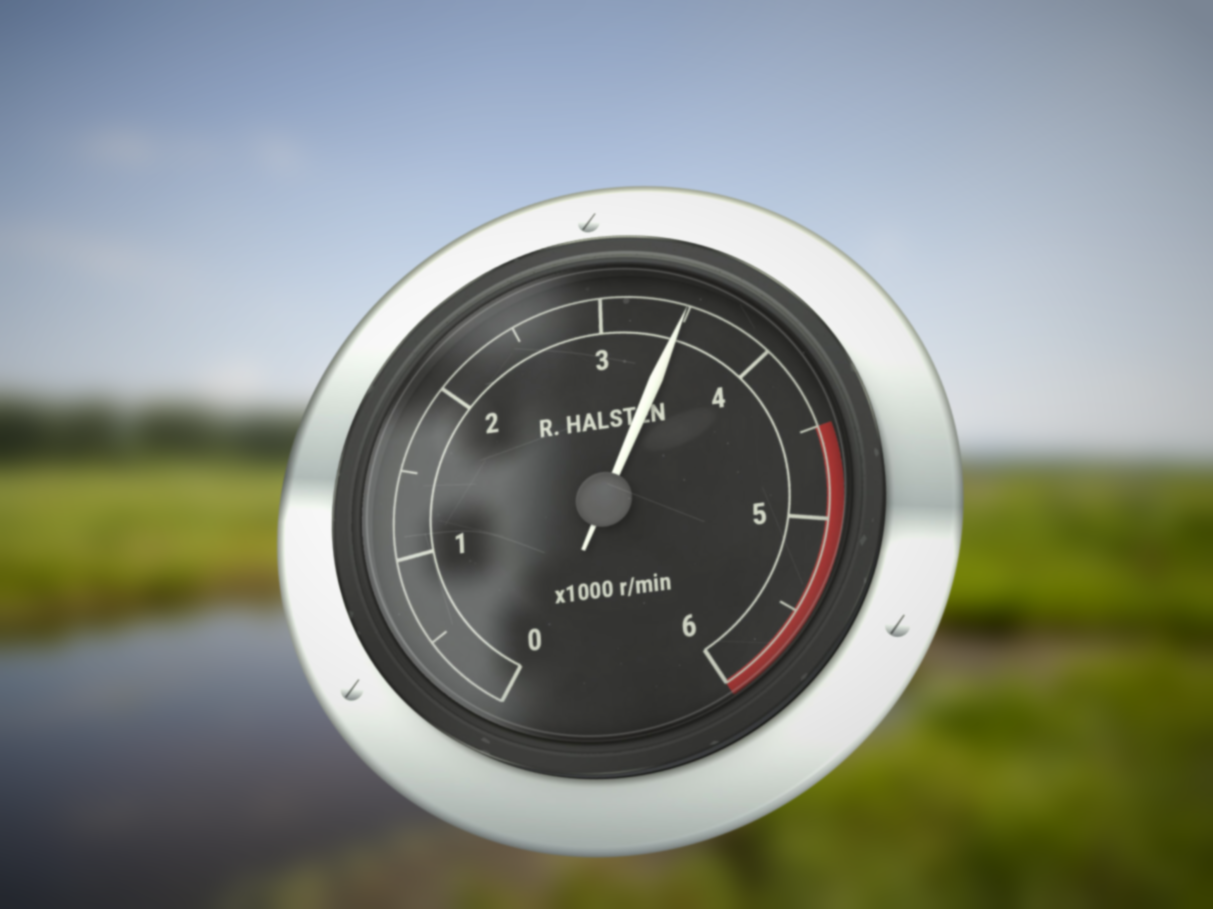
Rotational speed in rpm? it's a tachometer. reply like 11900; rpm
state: 3500; rpm
